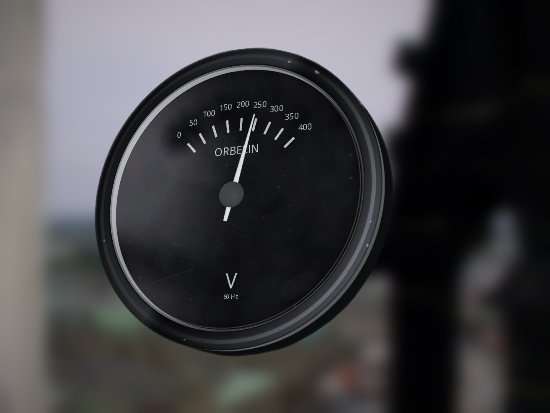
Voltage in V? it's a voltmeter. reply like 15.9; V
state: 250; V
